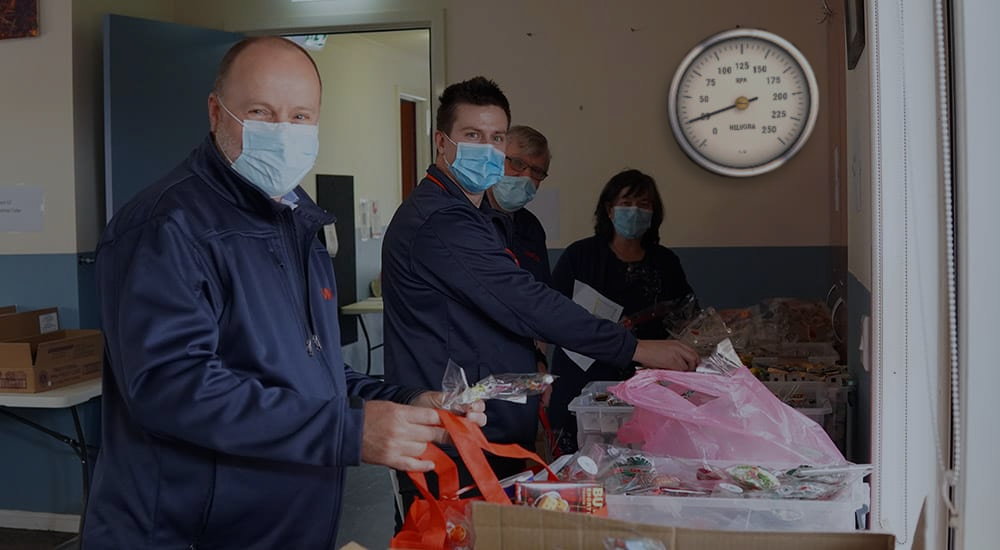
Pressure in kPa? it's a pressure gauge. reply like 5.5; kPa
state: 25; kPa
